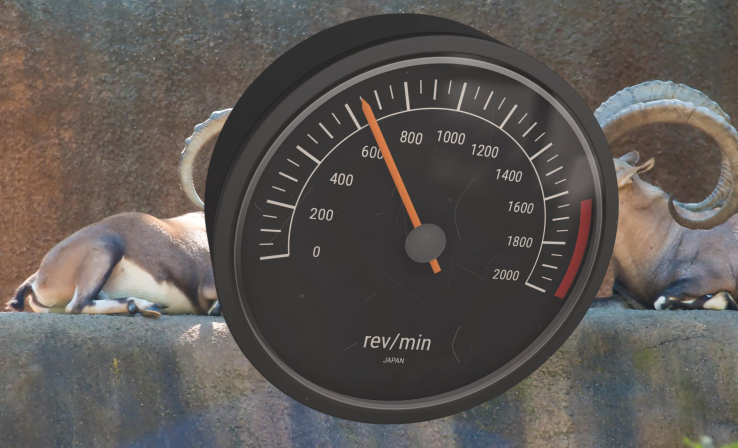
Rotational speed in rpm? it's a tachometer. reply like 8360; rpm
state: 650; rpm
